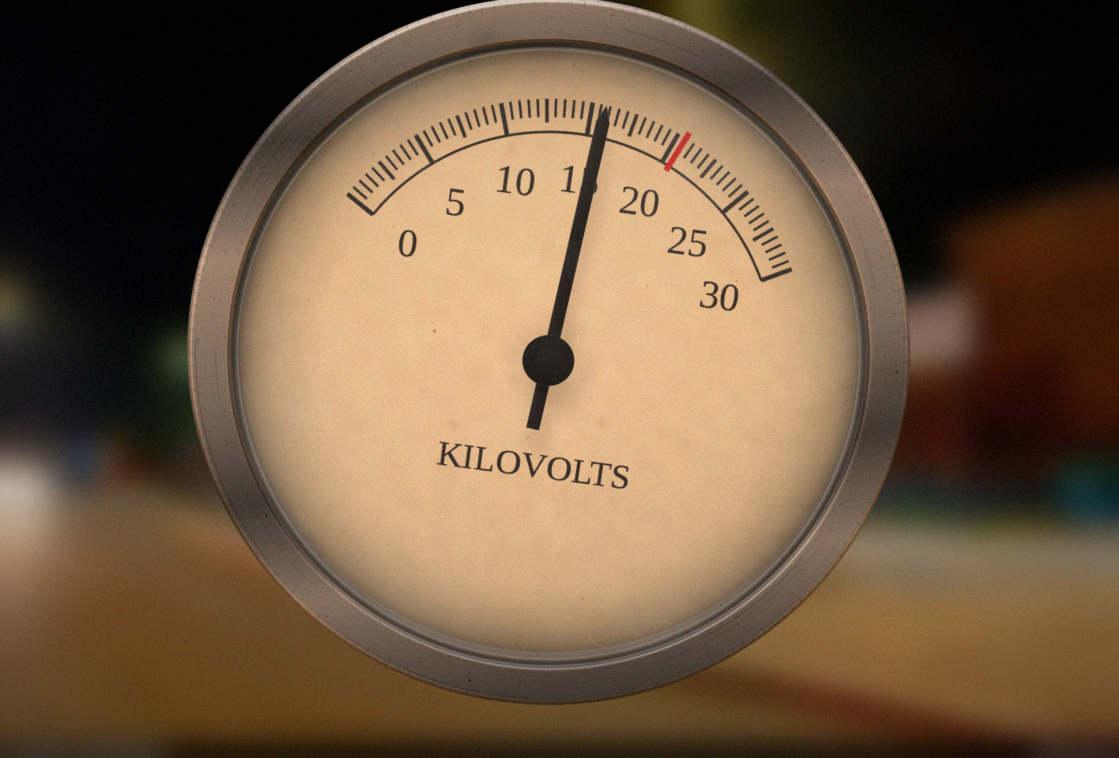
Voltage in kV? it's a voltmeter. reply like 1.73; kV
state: 15.75; kV
